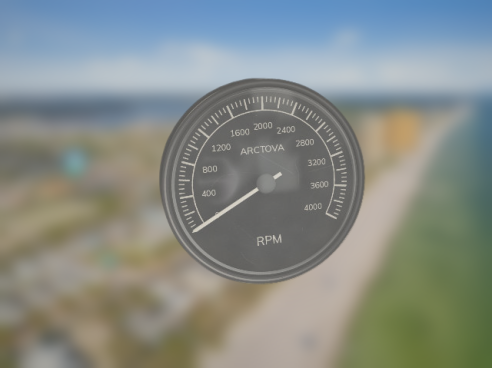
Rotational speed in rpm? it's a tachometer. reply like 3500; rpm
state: 0; rpm
